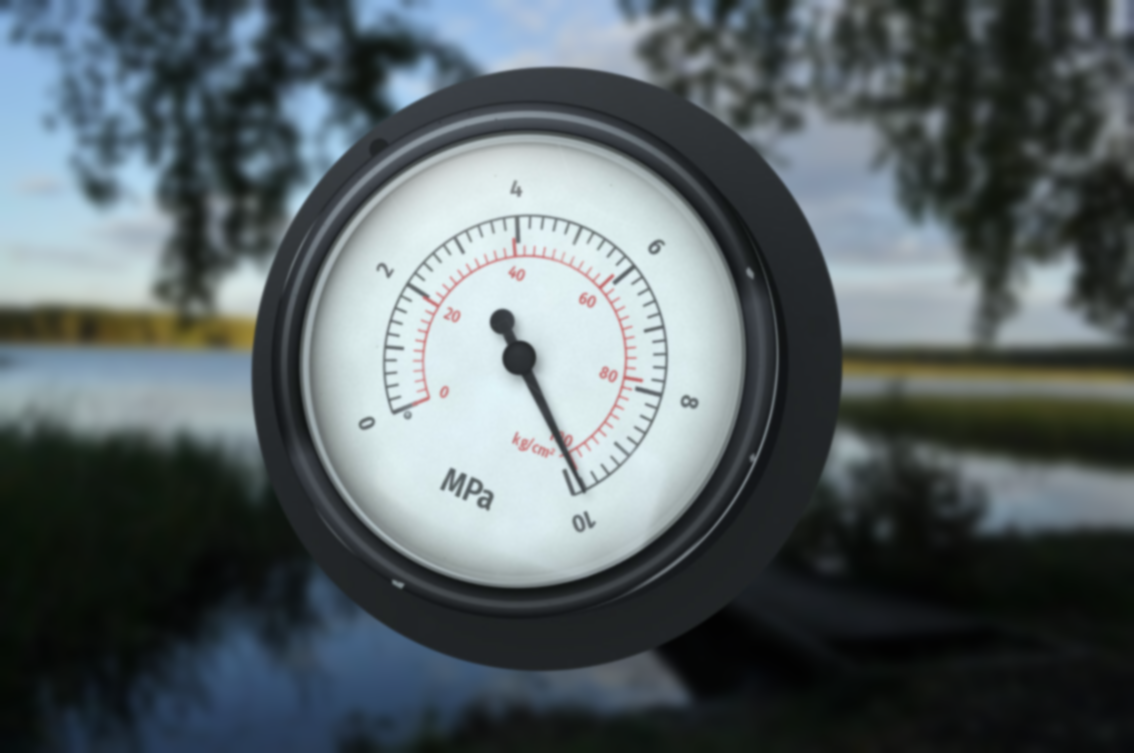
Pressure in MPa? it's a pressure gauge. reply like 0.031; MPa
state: 9.8; MPa
